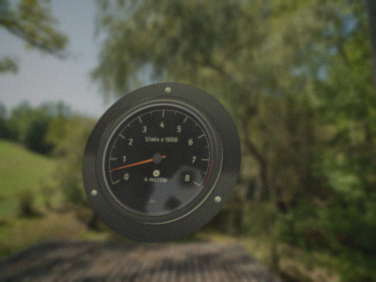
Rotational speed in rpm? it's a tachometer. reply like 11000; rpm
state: 500; rpm
